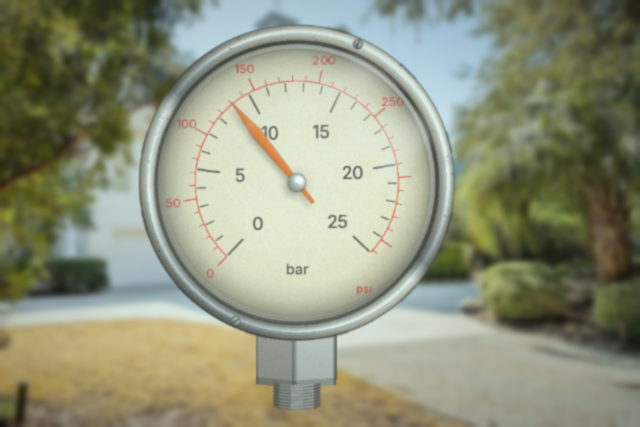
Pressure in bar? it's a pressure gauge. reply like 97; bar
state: 9; bar
